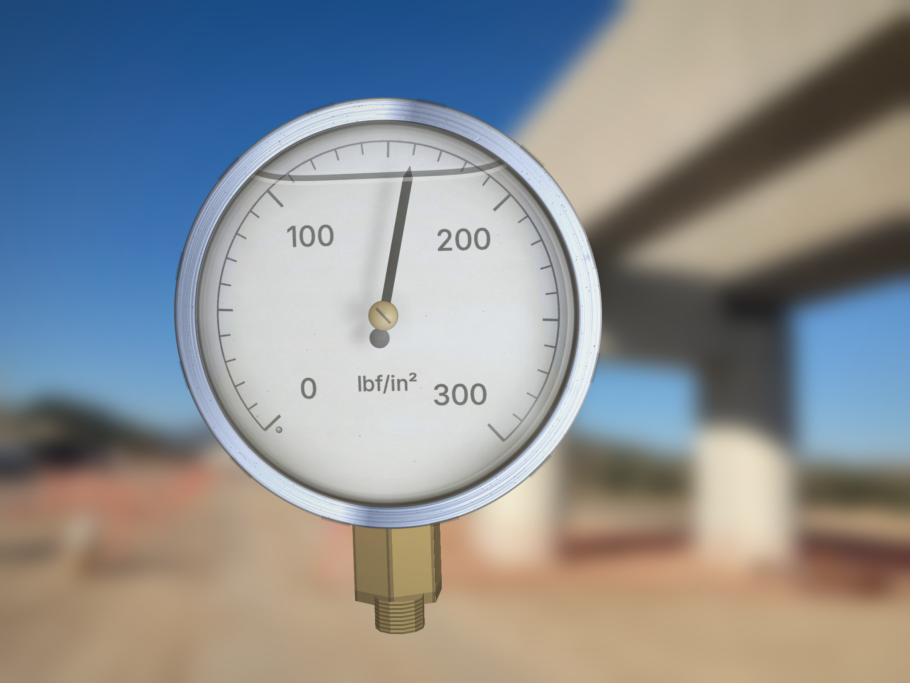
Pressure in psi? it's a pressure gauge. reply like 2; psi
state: 160; psi
